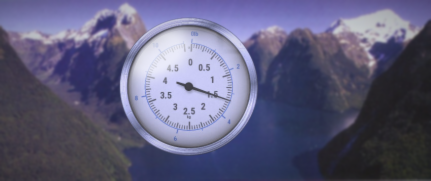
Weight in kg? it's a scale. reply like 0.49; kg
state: 1.5; kg
